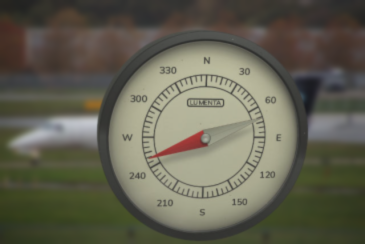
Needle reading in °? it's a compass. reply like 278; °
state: 250; °
